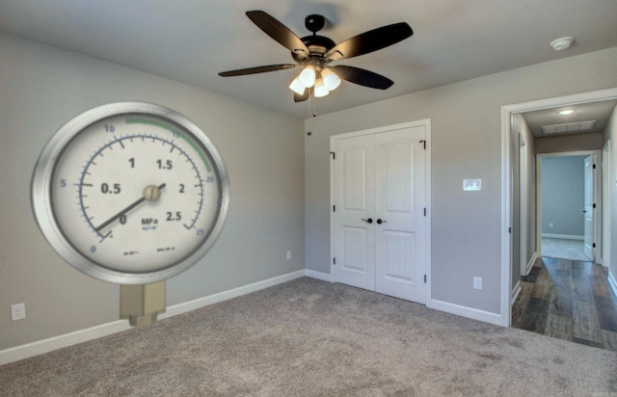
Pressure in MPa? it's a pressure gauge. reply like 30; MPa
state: 0.1; MPa
